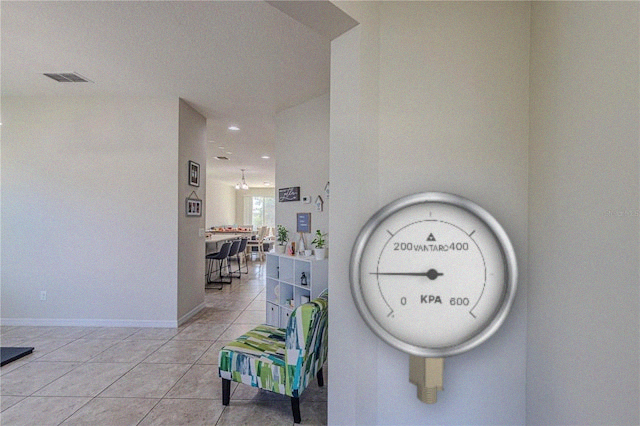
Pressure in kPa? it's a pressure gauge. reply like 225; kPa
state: 100; kPa
